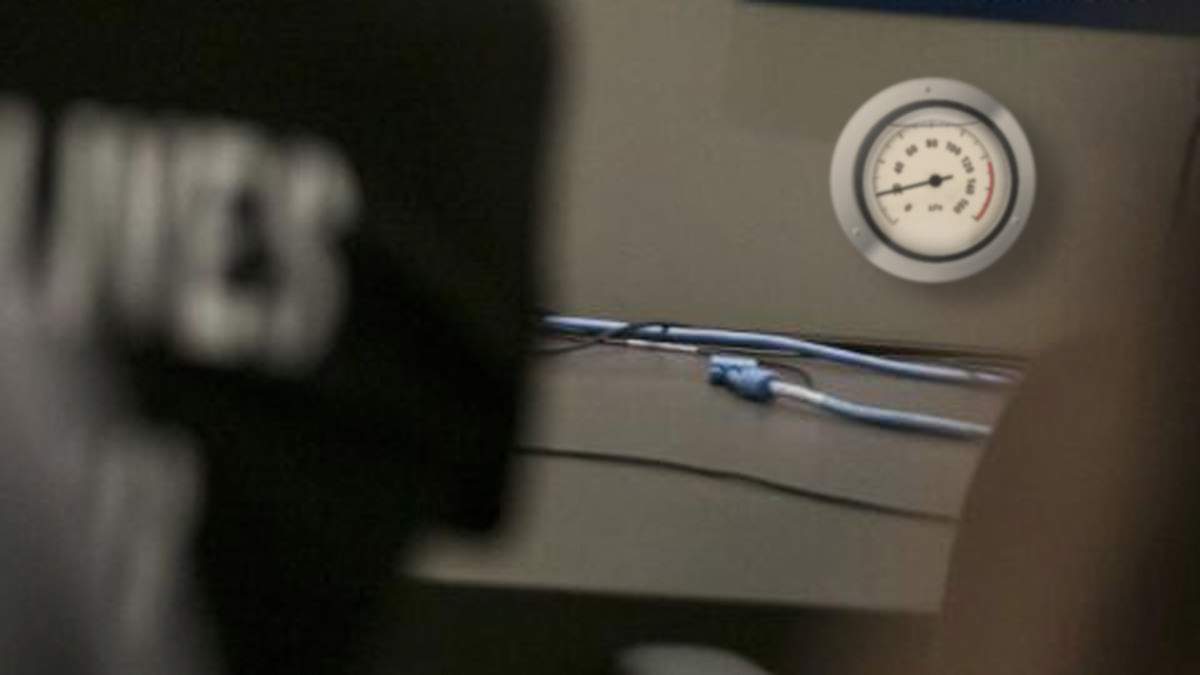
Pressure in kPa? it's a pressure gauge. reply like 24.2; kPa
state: 20; kPa
